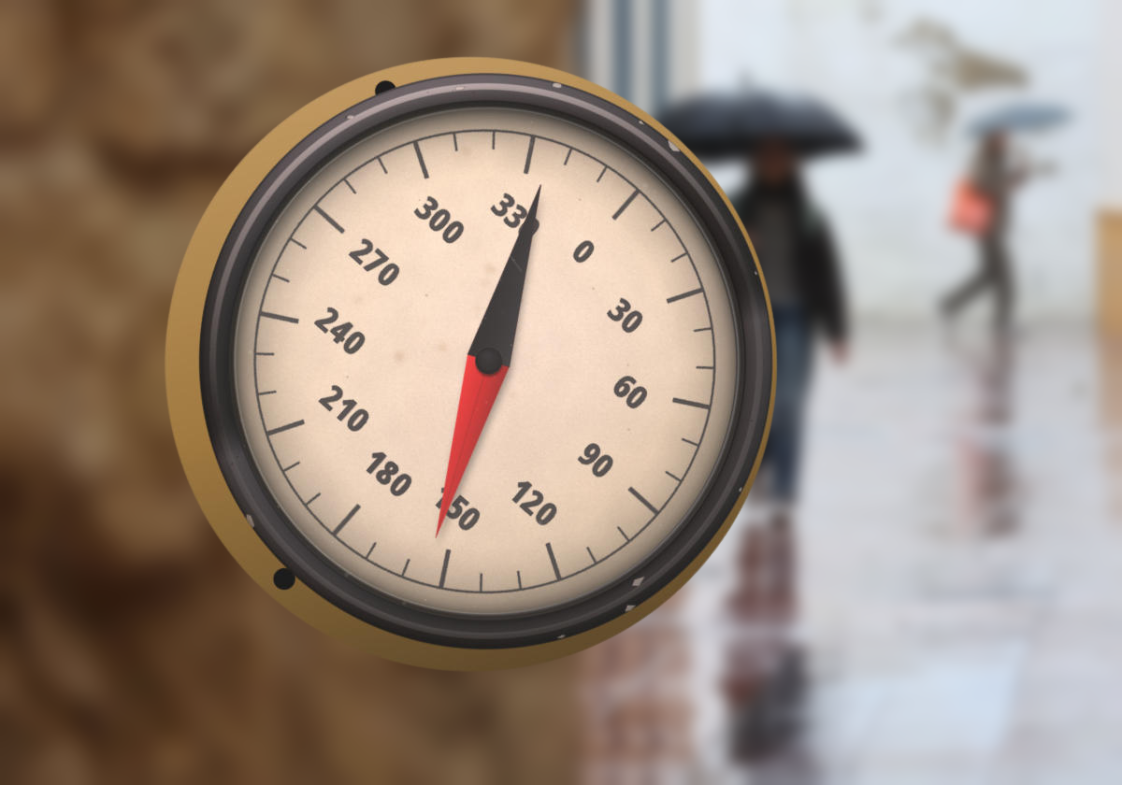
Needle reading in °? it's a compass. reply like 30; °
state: 155; °
